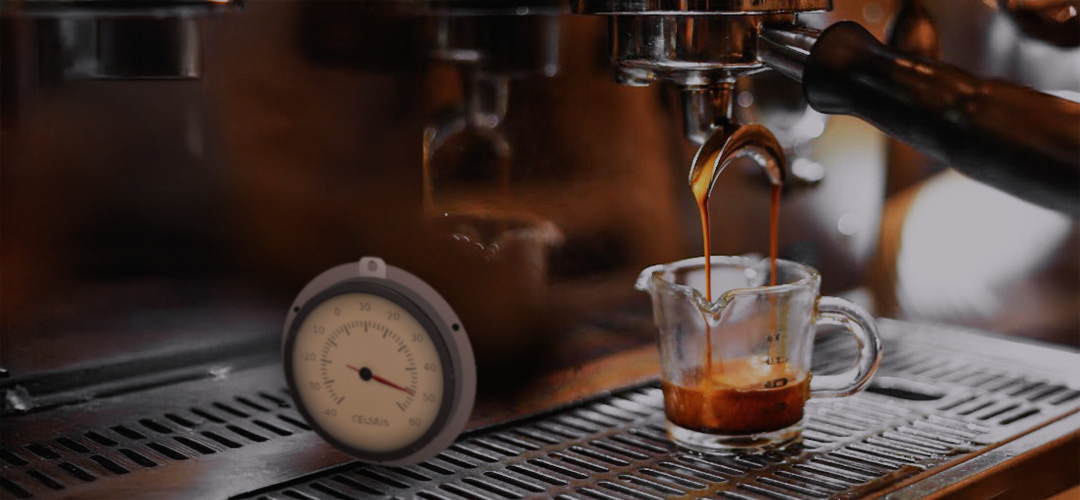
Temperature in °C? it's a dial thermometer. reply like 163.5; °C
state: 50; °C
